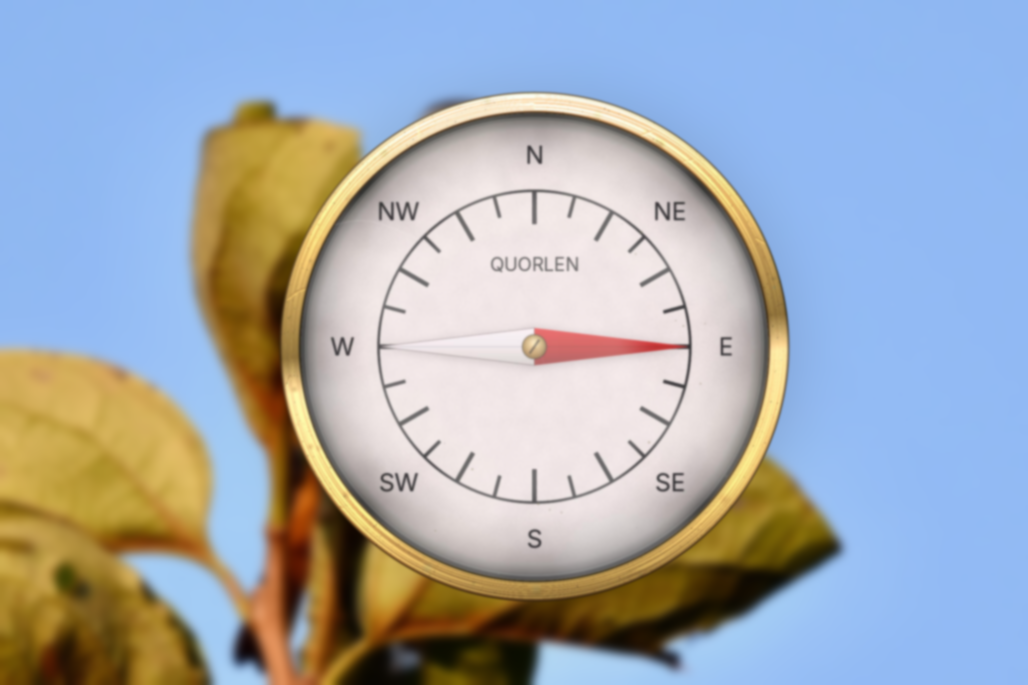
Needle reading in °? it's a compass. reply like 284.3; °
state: 90; °
